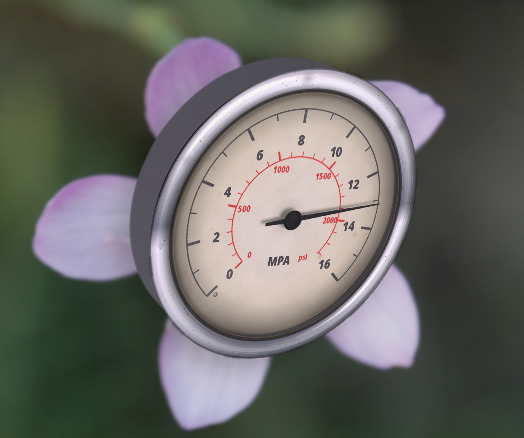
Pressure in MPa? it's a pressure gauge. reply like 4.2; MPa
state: 13; MPa
